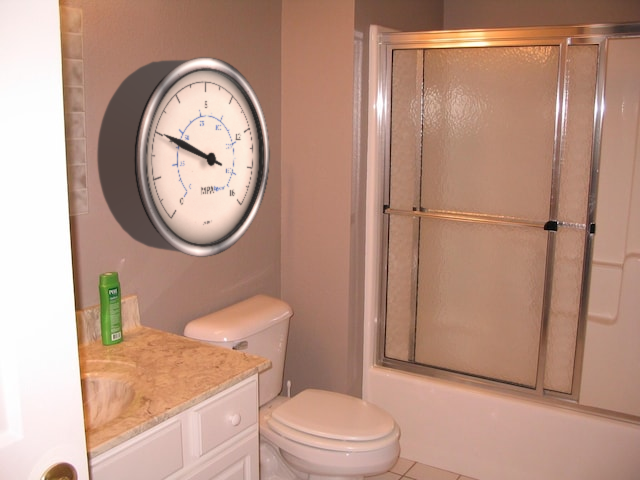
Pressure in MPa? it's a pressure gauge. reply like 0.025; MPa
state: 4; MPa
